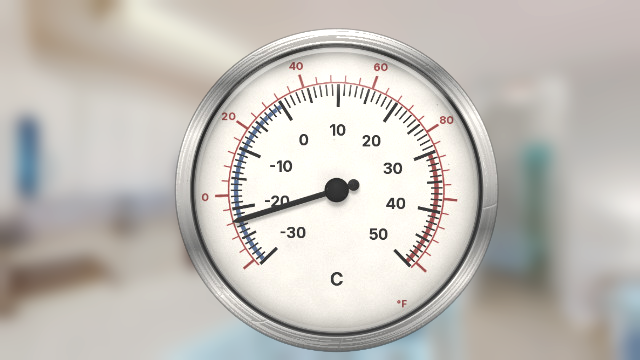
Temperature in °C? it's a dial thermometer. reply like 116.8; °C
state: -22; °C
